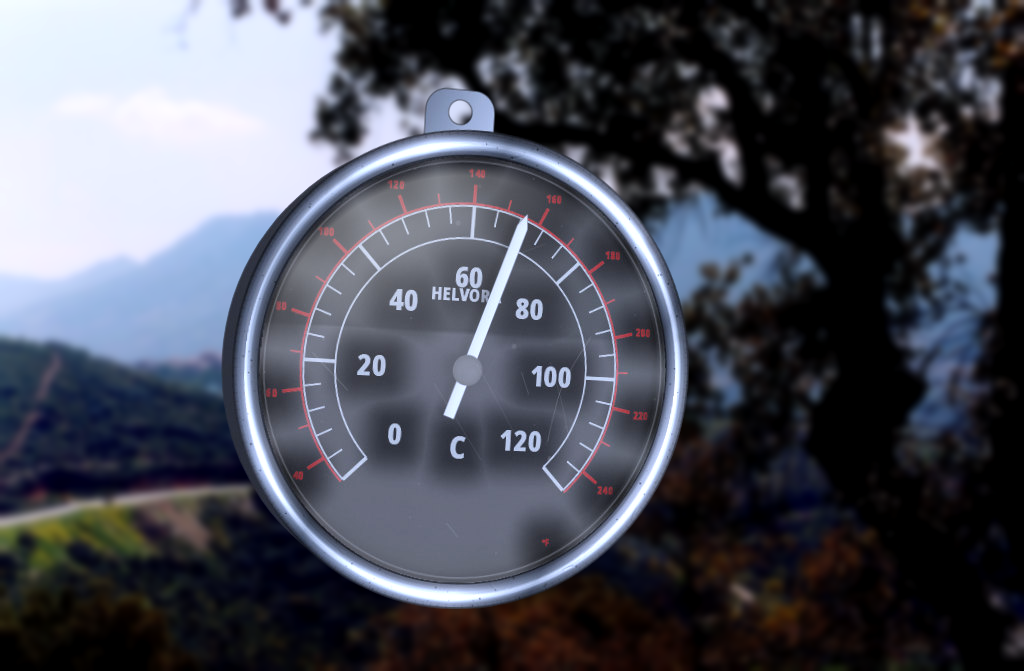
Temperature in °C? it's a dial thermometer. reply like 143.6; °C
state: 68; °C
